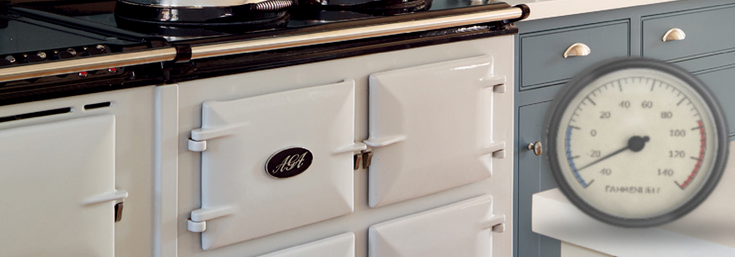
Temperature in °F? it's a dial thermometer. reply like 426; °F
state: -28; °F
